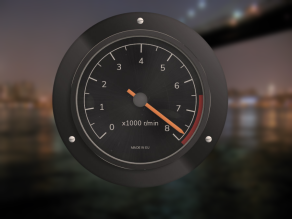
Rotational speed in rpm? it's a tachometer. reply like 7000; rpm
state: 7750; rpm
